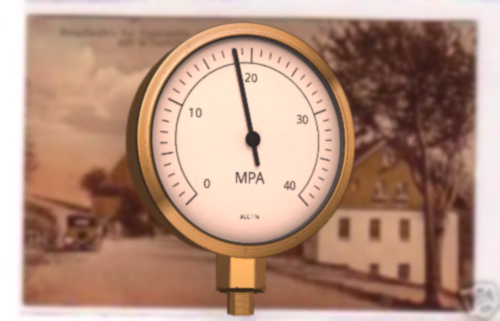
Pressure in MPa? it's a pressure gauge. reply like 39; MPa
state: 18; MPa
